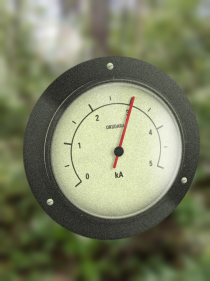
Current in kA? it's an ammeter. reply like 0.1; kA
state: 3; kA
